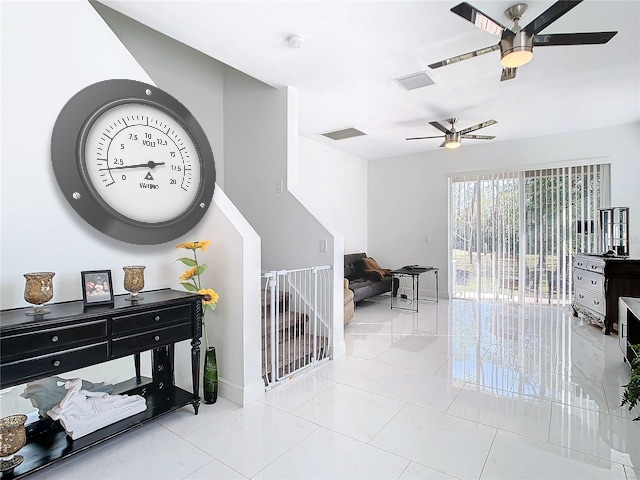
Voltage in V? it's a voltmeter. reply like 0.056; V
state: 1.5; V
